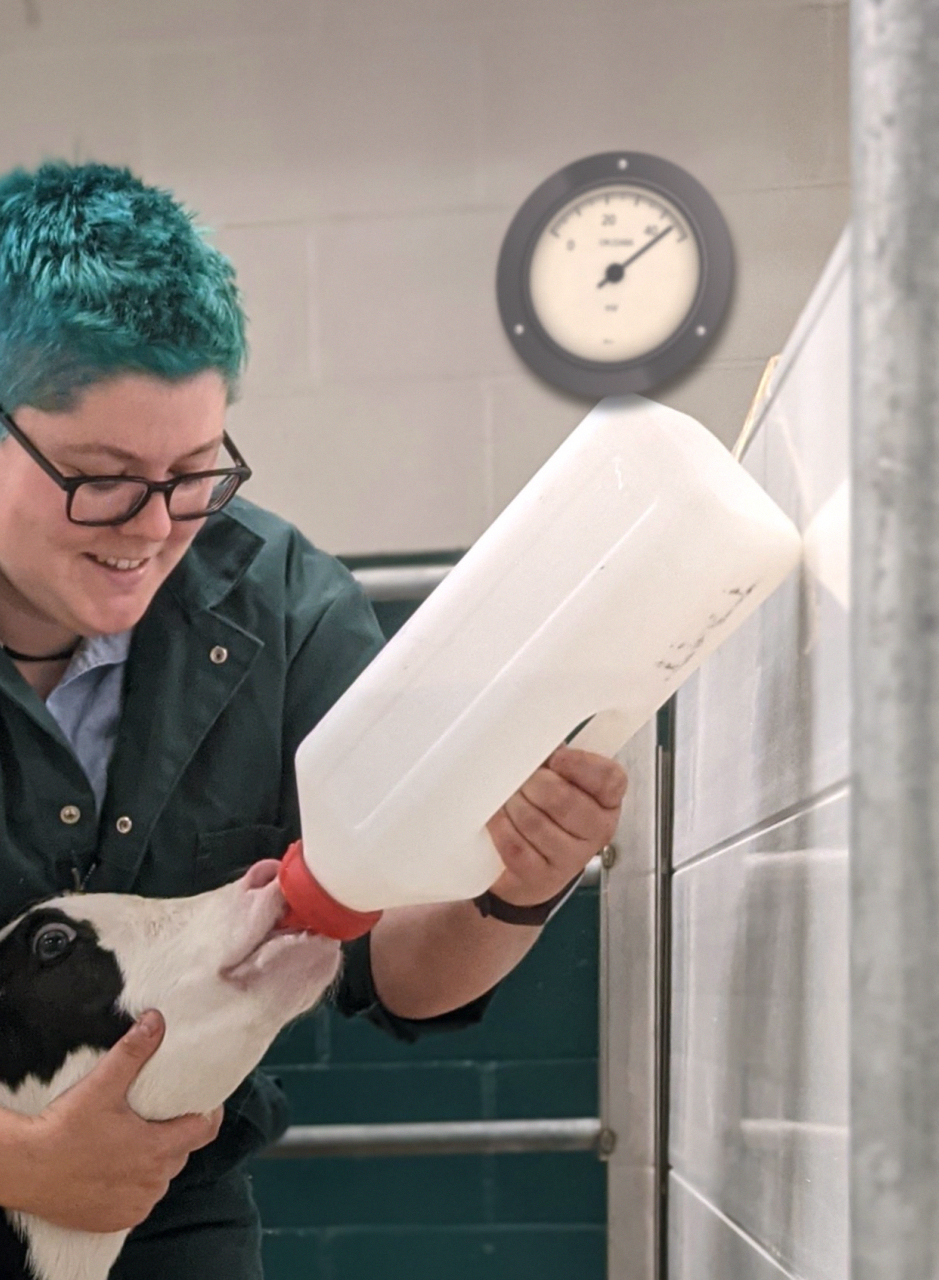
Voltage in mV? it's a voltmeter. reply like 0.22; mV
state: 45; mV
